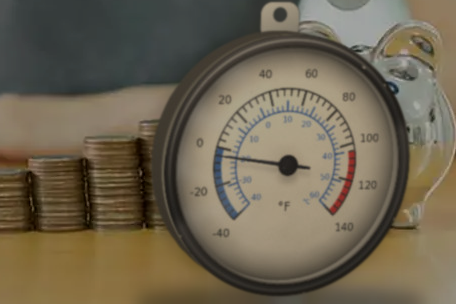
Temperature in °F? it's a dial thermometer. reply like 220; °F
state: -4; °F
